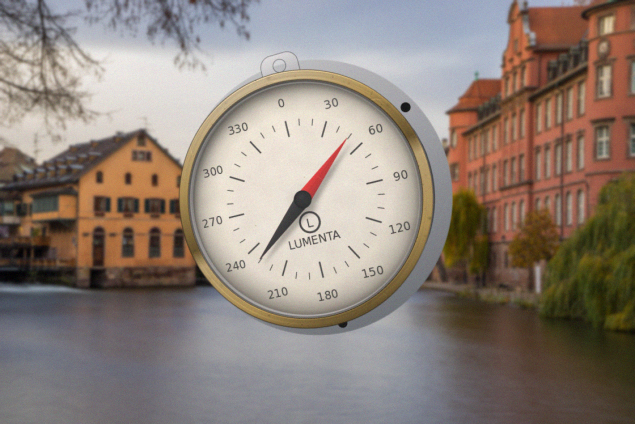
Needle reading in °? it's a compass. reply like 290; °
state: 50; °
